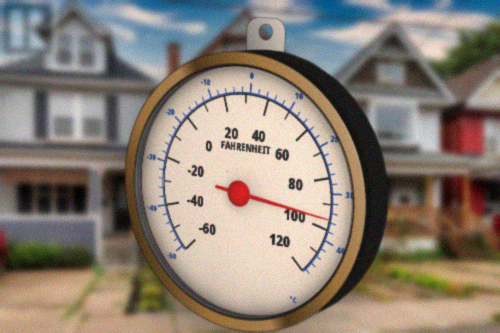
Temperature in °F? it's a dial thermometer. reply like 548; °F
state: 95; °F
